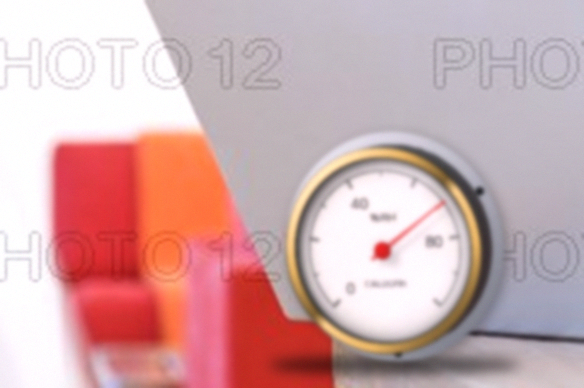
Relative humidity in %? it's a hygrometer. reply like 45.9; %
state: 70; %
